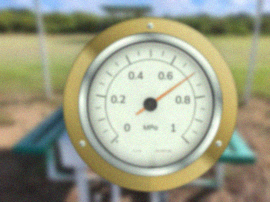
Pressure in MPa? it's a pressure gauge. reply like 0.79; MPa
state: 0.7; MPa
